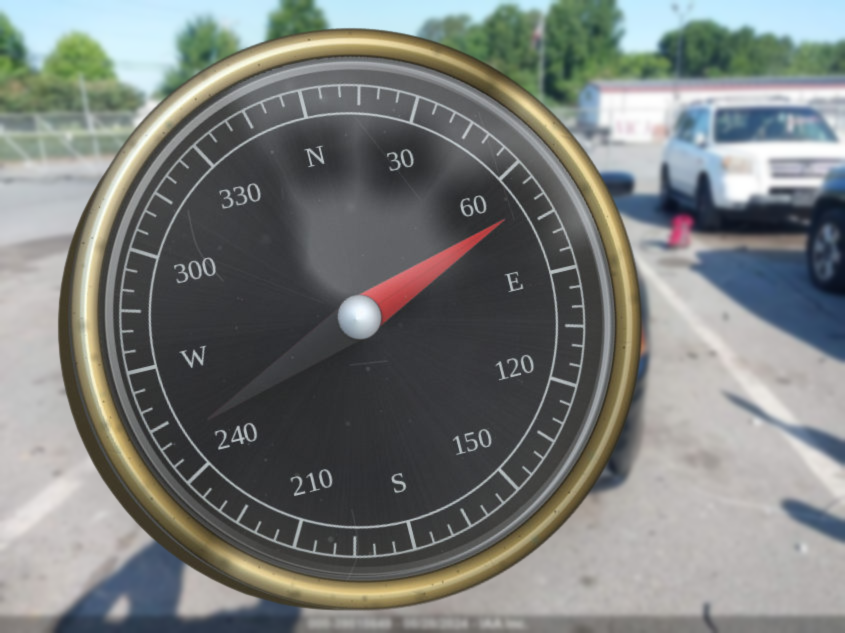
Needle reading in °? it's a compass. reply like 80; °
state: 70; °
